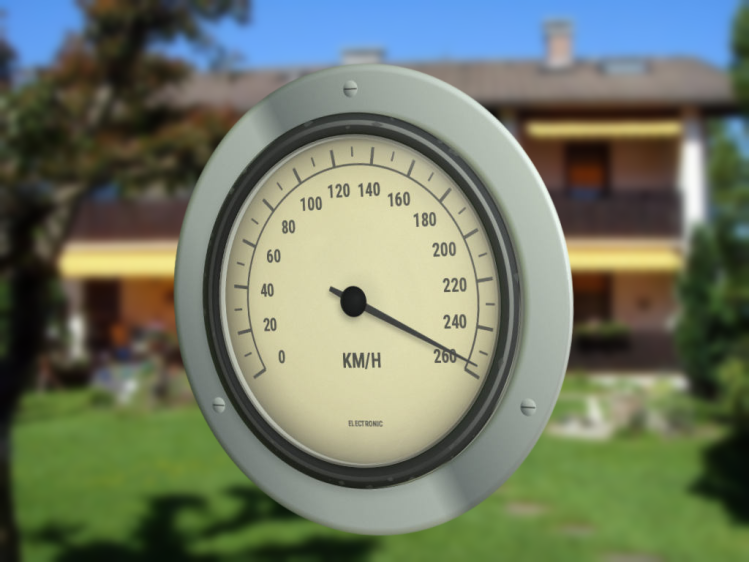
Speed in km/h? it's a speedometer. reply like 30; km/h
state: 255; km/h
